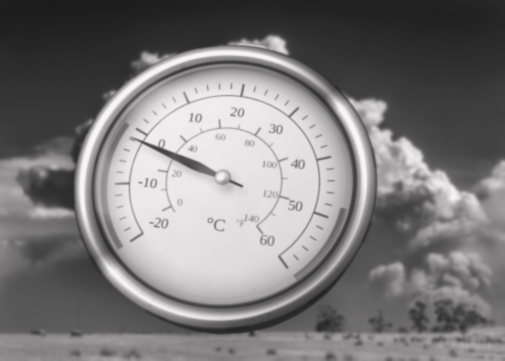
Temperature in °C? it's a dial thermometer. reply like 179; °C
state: -2; °C
